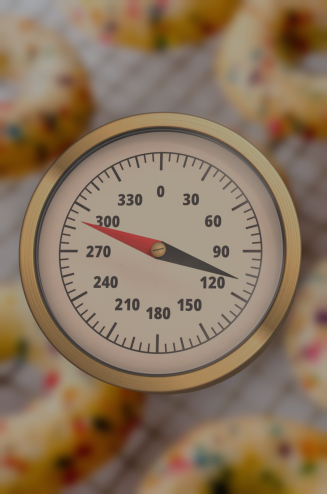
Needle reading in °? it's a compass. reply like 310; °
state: 290; °
